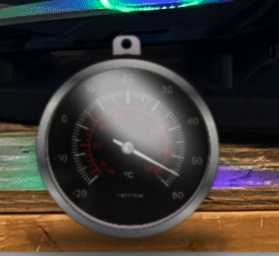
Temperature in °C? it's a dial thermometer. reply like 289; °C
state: 55; °C
